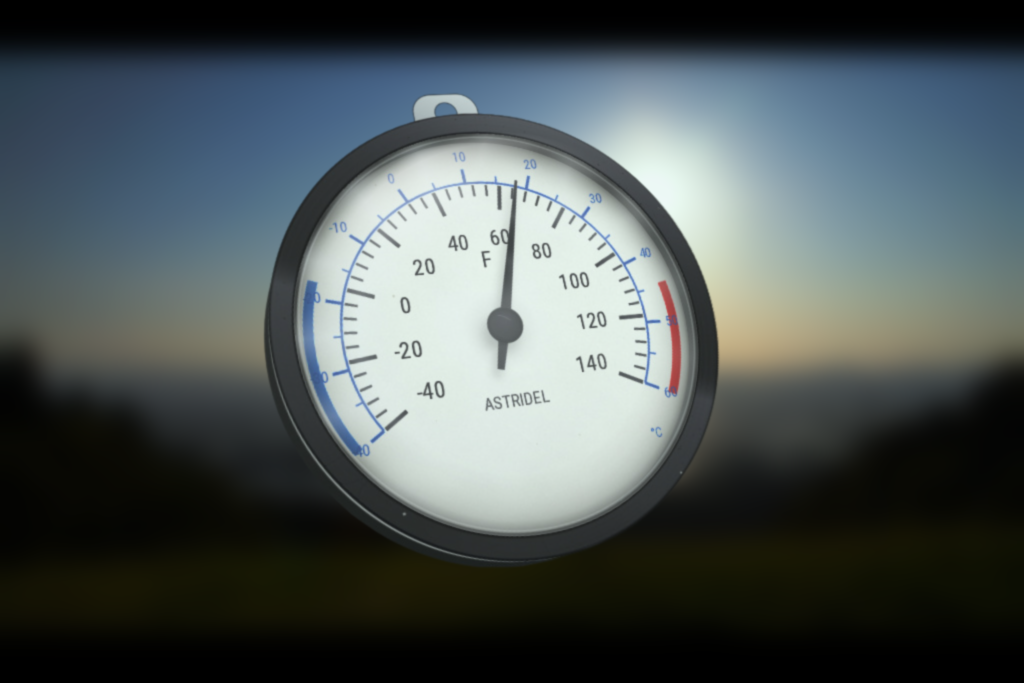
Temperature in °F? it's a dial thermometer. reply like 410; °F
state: 64; °F
